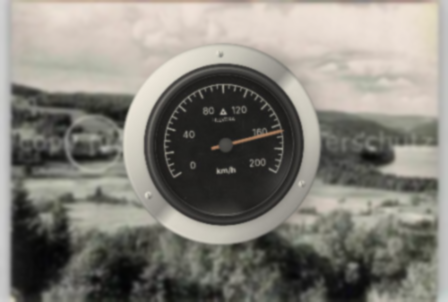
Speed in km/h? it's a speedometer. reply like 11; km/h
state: 165; km/h
